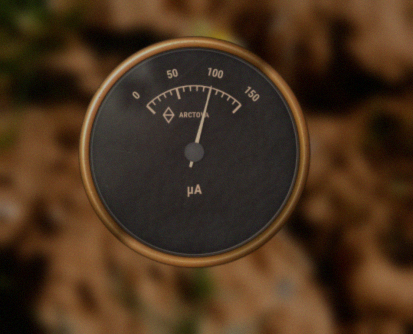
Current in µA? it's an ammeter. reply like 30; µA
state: 100; µA
